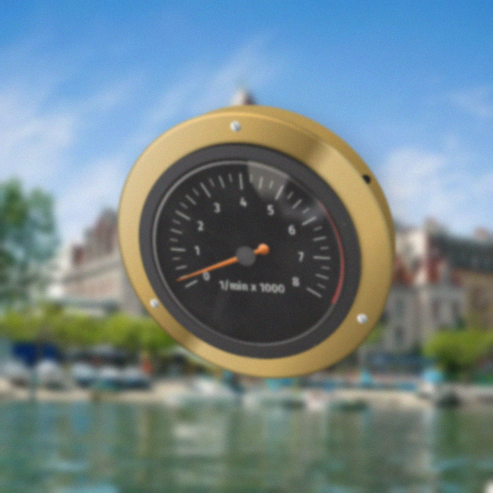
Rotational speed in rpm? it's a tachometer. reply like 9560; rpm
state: 250; rpm
